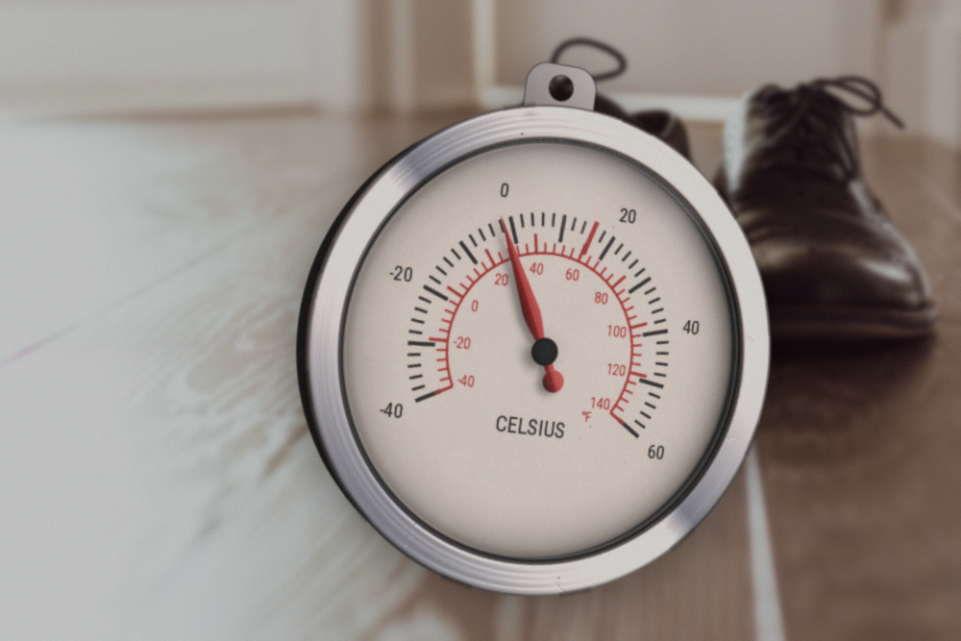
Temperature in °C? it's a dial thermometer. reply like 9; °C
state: -2; °C
